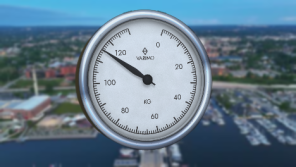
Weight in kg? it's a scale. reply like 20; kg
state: 115; kg
